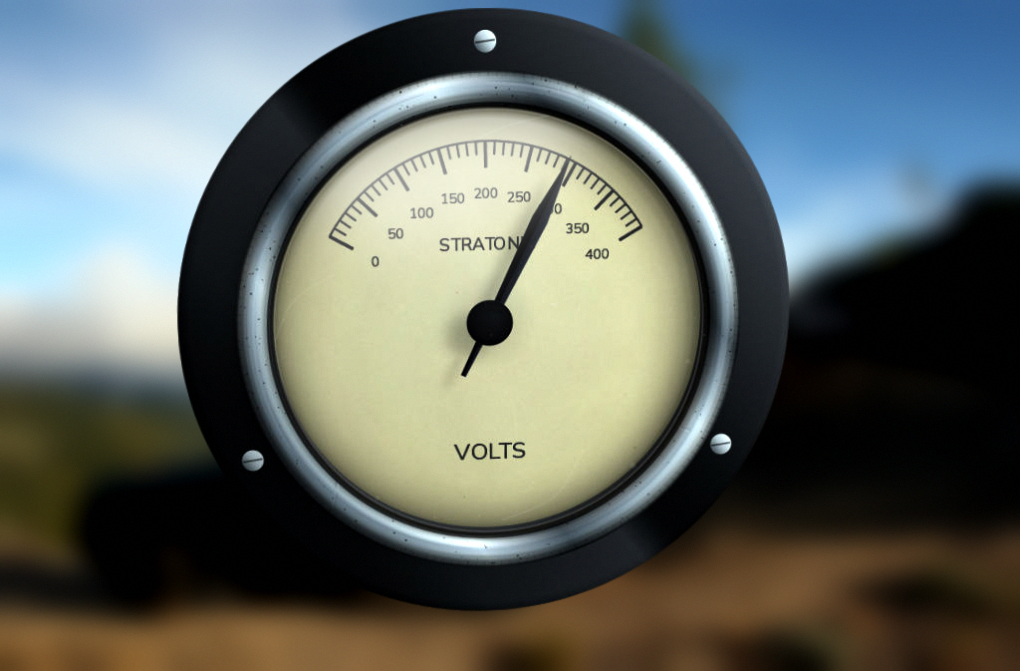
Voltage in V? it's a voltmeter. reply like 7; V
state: 290; V
